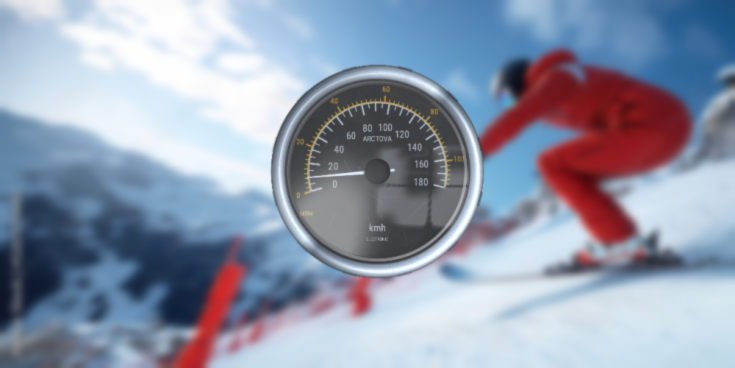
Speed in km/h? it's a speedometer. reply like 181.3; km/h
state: 10; km/h
